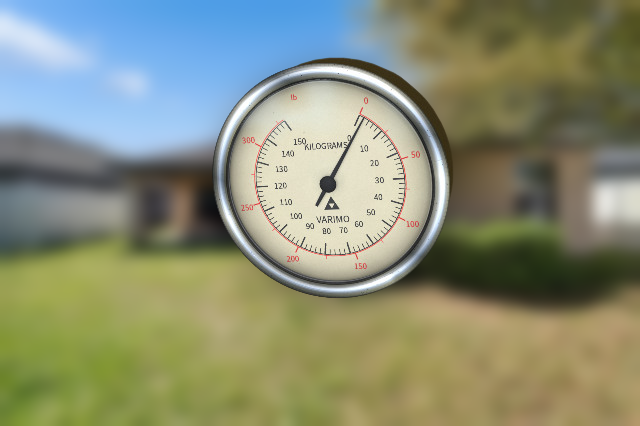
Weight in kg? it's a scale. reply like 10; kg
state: 2; kg
